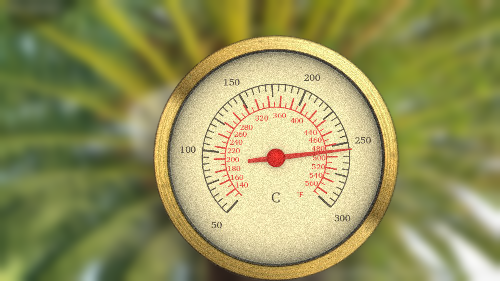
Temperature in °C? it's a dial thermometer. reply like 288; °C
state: 255; °C
